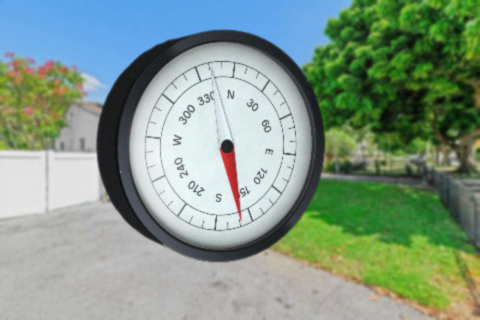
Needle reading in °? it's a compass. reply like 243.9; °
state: 160; °
